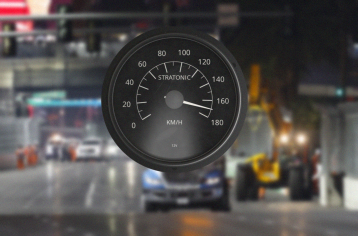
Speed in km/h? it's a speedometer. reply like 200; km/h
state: 170; km/h
